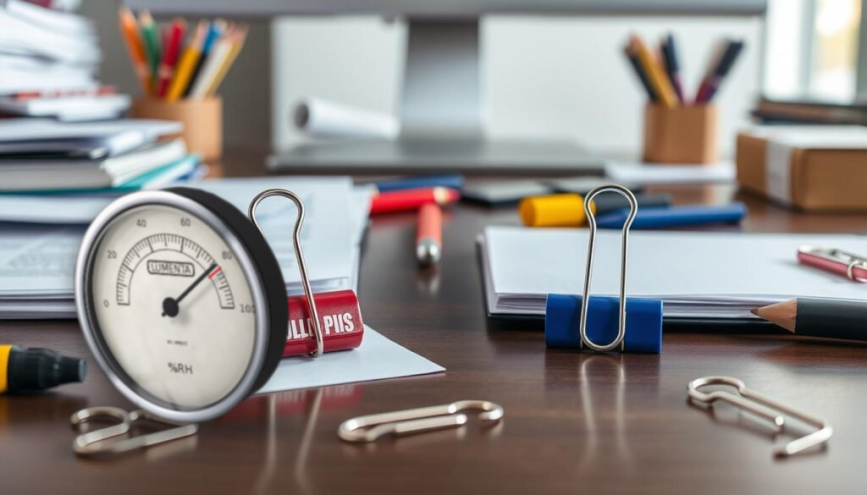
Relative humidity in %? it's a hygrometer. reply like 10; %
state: 80; %
